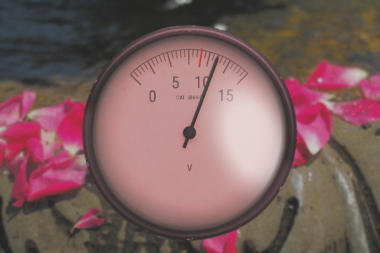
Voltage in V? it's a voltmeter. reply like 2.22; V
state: 11; V
